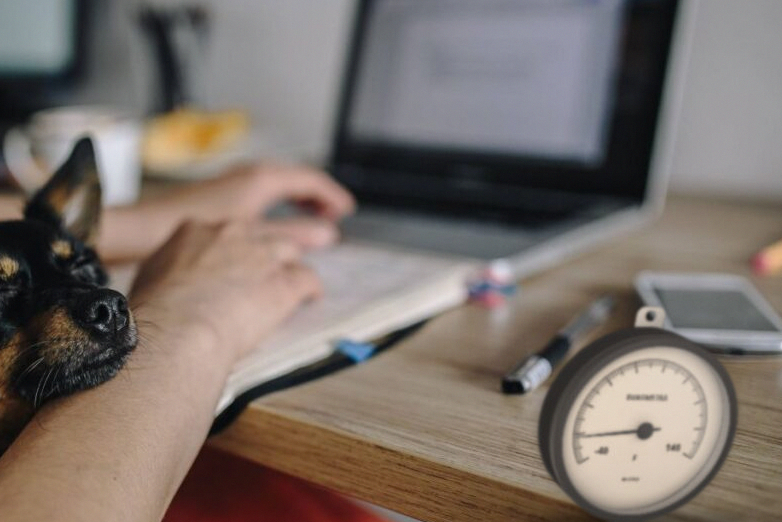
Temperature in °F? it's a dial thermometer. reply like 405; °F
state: -20; °F
